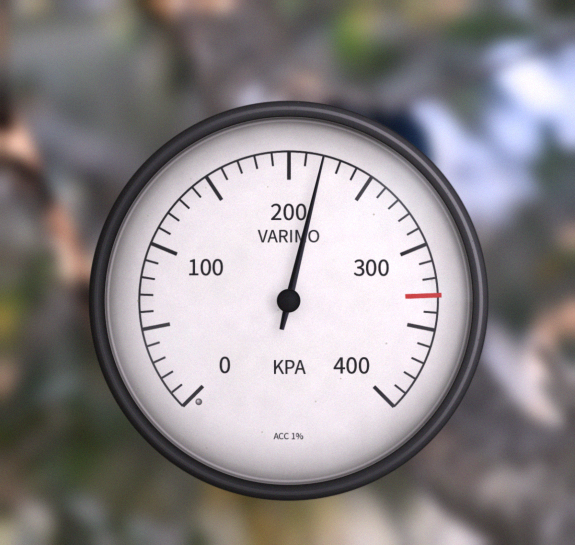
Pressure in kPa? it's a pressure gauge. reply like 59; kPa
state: 220; kPa
